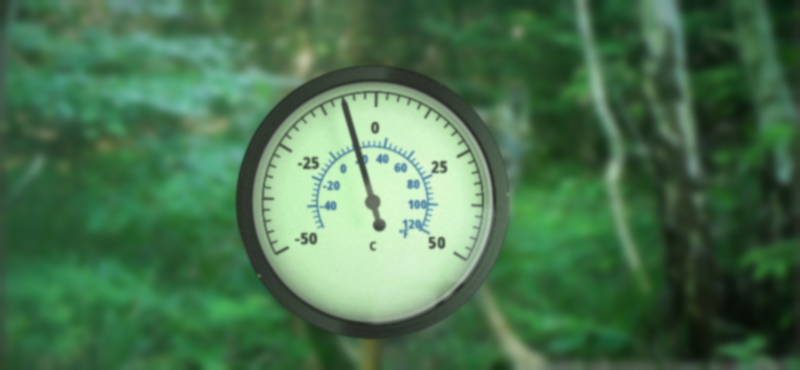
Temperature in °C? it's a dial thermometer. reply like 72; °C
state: -7.5; °C
